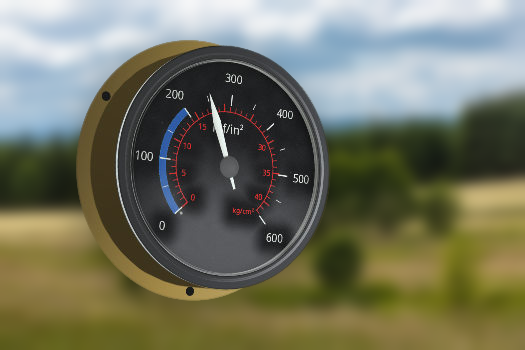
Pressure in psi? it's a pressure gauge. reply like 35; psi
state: 250; psi
